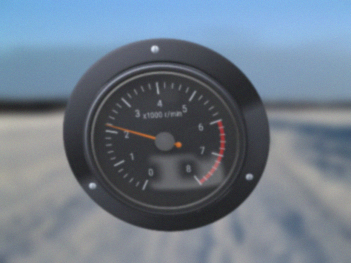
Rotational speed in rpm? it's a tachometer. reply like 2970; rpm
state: 2200; rpm
